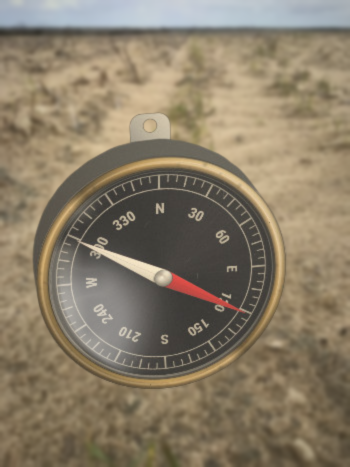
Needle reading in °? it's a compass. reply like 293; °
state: 120; °
